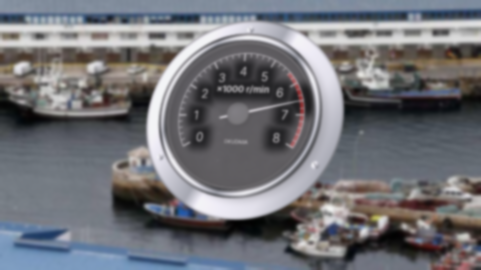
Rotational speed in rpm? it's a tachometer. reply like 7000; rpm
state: 6600; rpm
